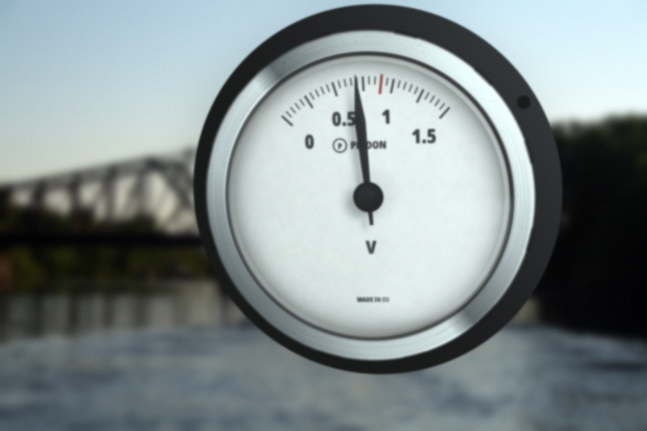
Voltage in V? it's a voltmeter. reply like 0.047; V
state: 0.7; V
